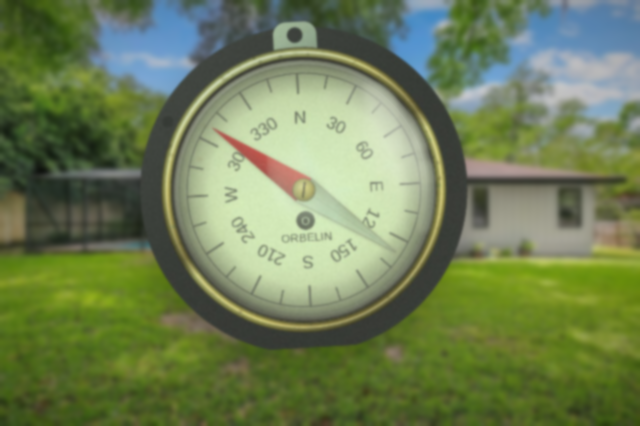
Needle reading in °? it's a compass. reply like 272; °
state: 307.5; °
